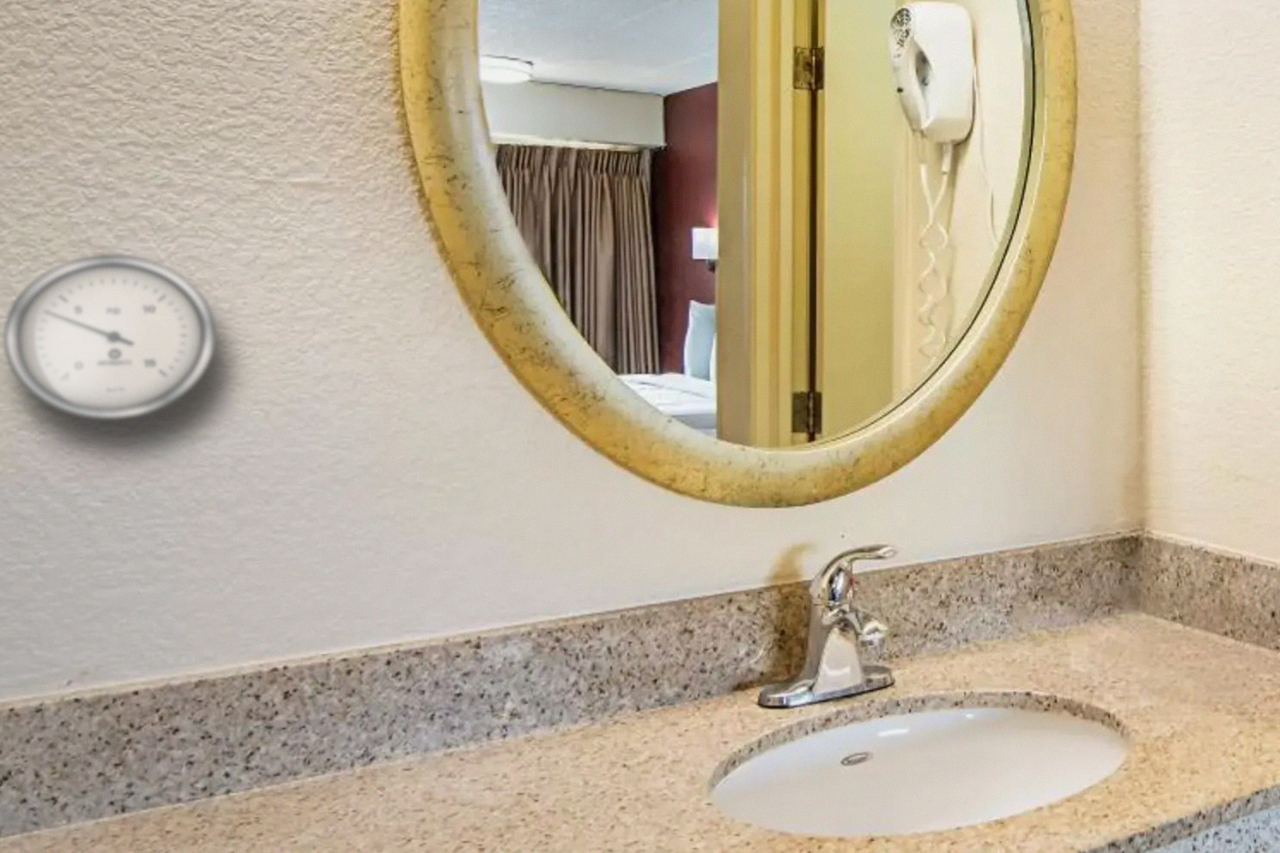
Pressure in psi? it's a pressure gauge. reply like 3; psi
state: 4; psi
